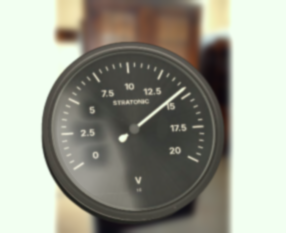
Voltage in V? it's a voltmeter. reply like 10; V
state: 14.5; V
